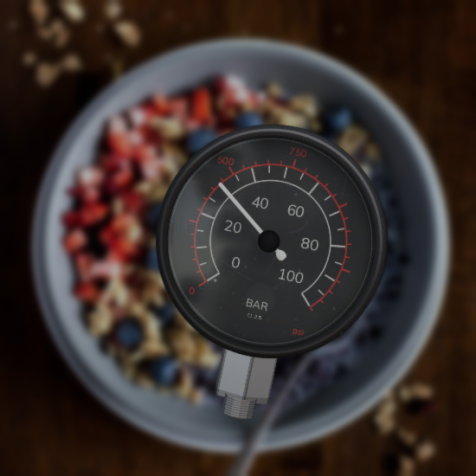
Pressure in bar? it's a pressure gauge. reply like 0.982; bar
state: 30; bar
